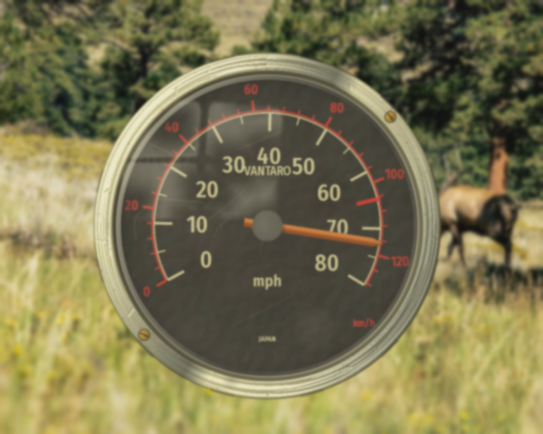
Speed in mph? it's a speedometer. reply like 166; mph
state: 72.5; mph
